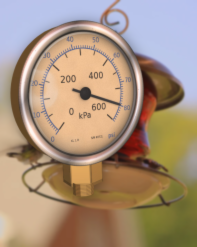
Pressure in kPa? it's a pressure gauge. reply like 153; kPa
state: 550; kPa
